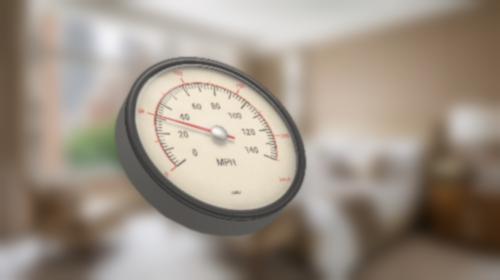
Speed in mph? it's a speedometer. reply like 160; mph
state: 30; mph
